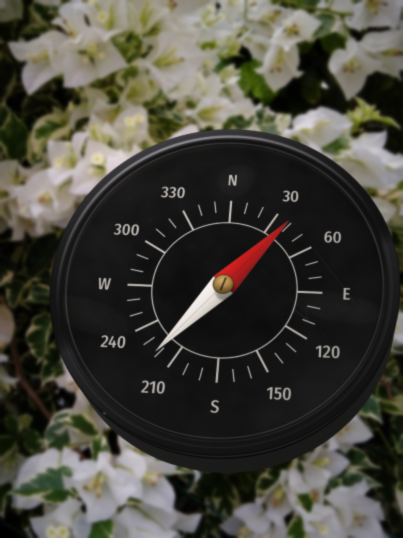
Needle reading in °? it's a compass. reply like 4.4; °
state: 40; °
